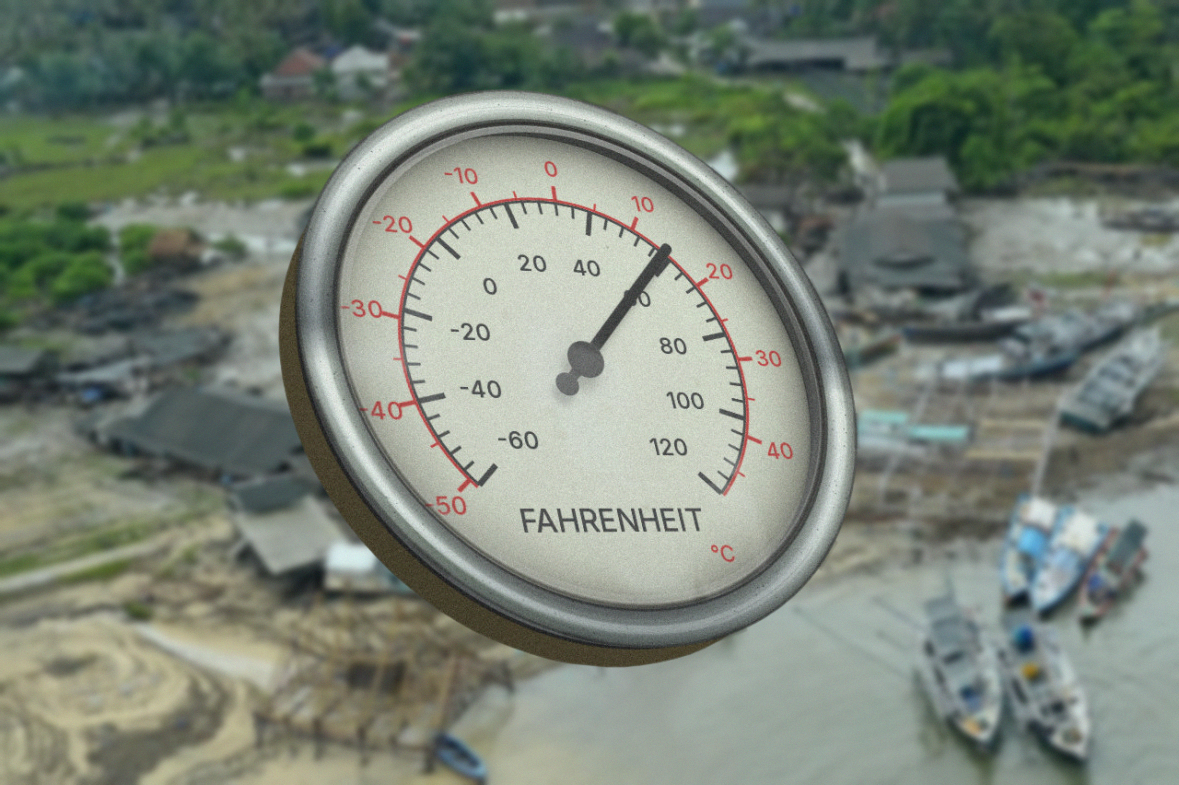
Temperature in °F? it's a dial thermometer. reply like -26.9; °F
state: 58; °F
